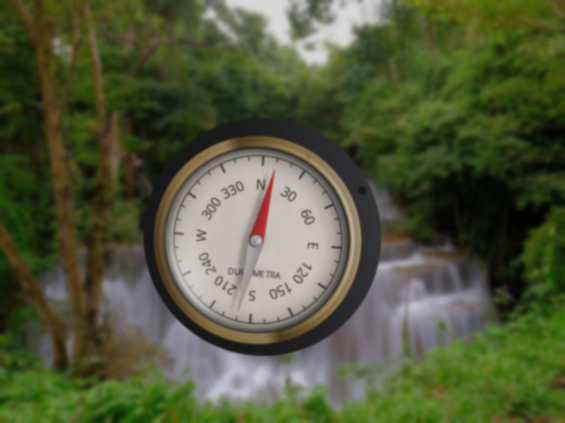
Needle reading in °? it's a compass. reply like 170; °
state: 10; °
